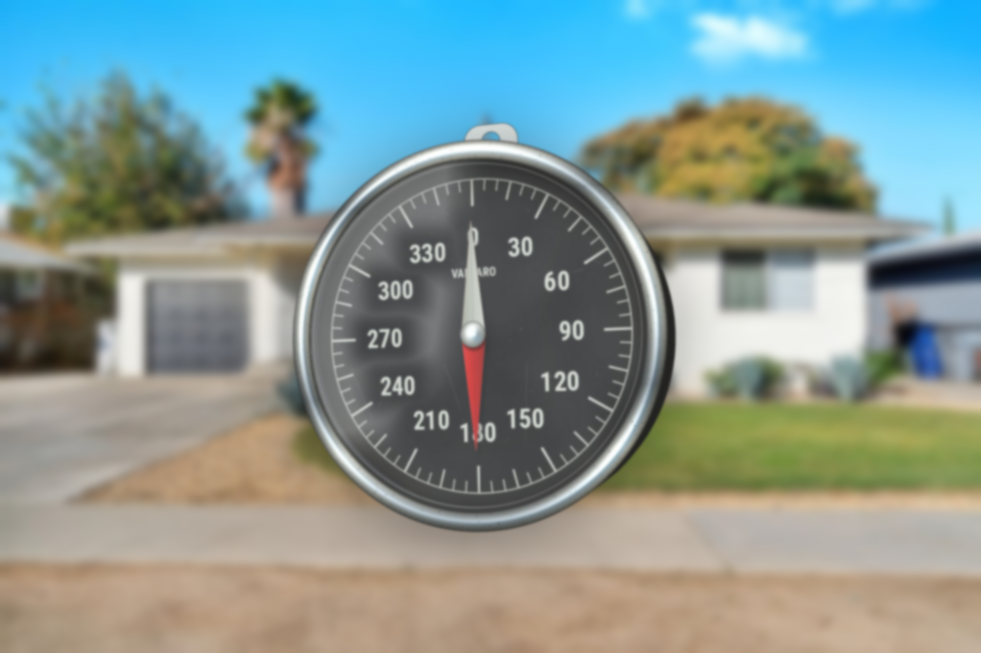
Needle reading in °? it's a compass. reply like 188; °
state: 180; °
